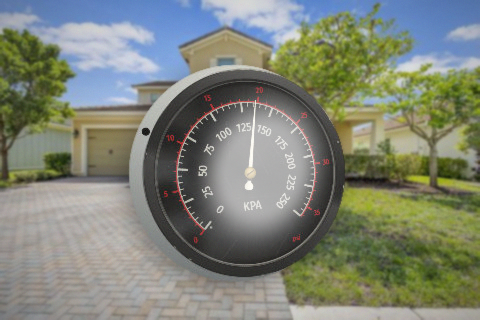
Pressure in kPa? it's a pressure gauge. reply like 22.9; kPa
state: 135; kPa
